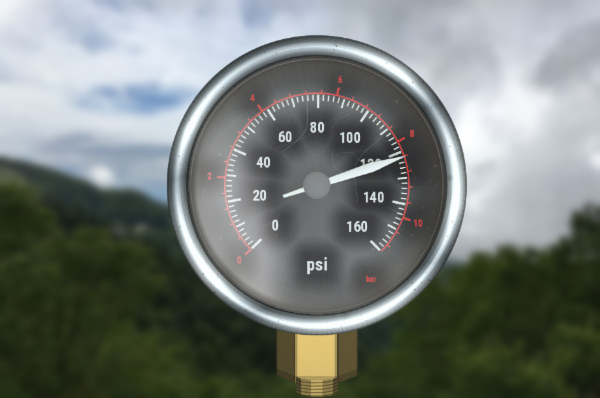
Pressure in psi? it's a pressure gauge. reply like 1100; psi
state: 122; psi
